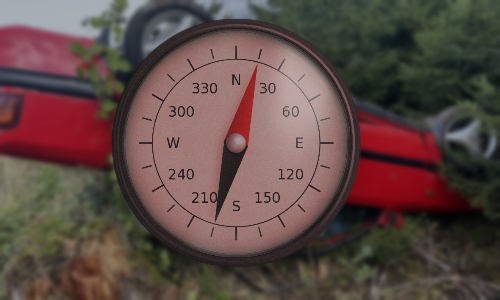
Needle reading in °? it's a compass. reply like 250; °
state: 15; °
